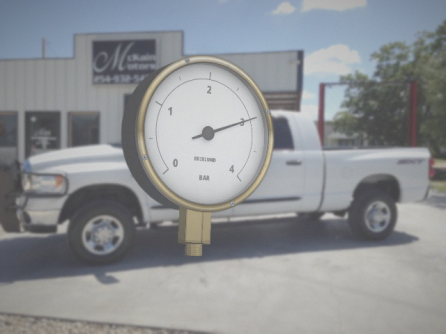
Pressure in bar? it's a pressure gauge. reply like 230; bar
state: 3; bar
